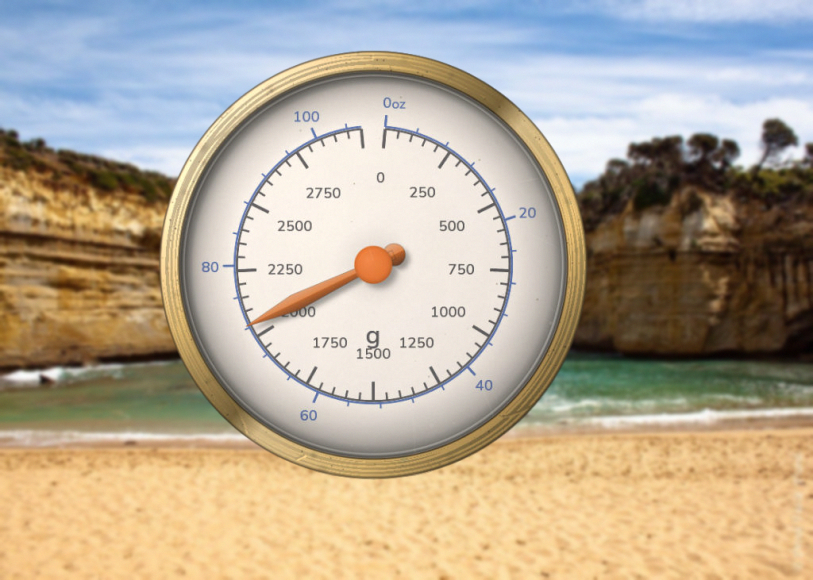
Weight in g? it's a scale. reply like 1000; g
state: 2050; g
